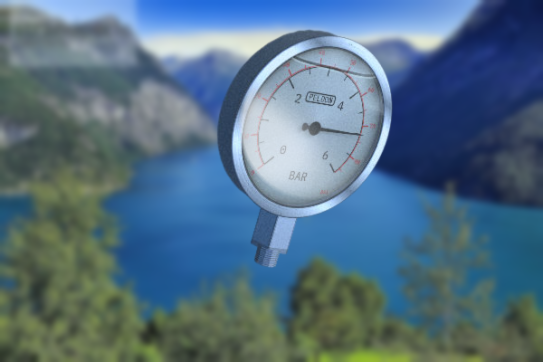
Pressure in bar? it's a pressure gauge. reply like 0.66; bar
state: 5; bar
